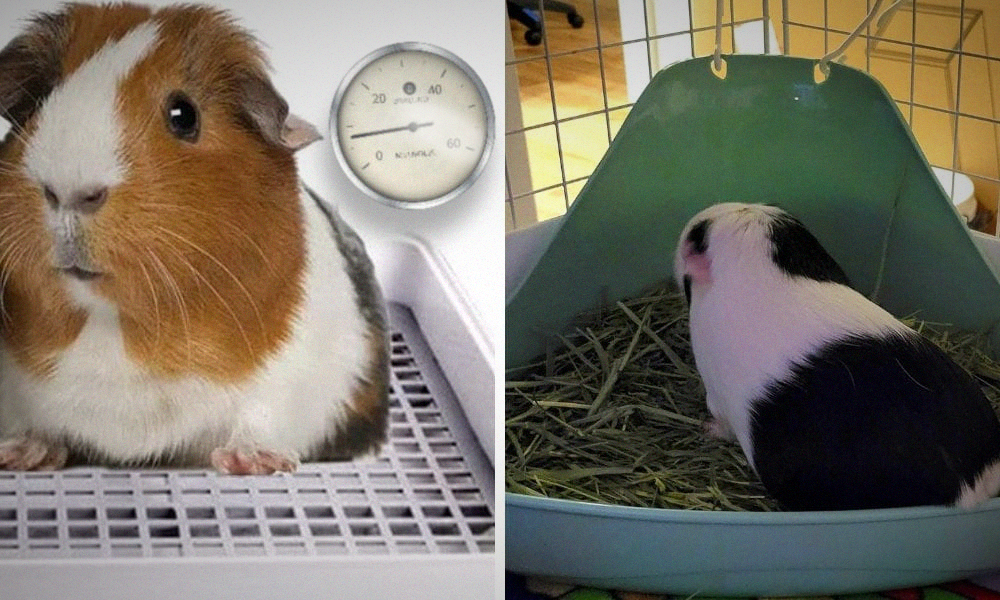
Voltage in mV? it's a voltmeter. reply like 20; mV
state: 7.5; mV
